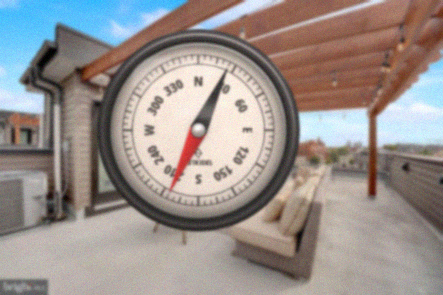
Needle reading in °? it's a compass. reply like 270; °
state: 205; °
